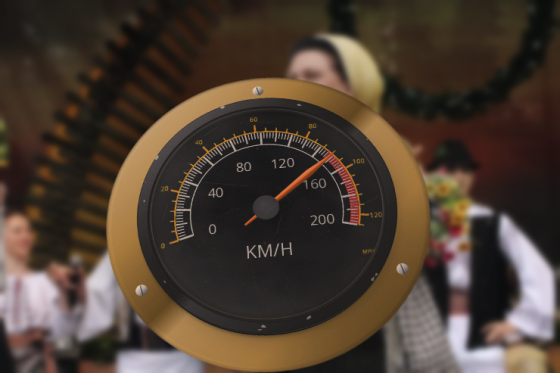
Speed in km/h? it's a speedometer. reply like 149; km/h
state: 150; km/h
